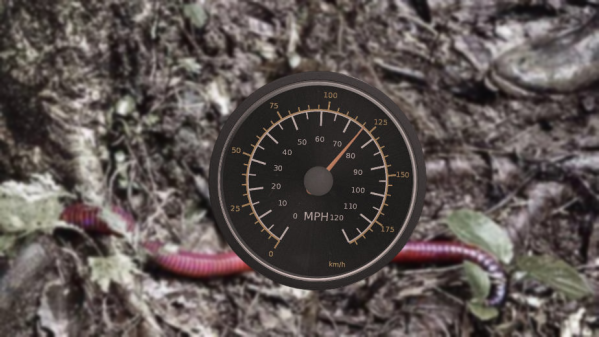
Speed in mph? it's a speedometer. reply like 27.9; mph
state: 75; mph
